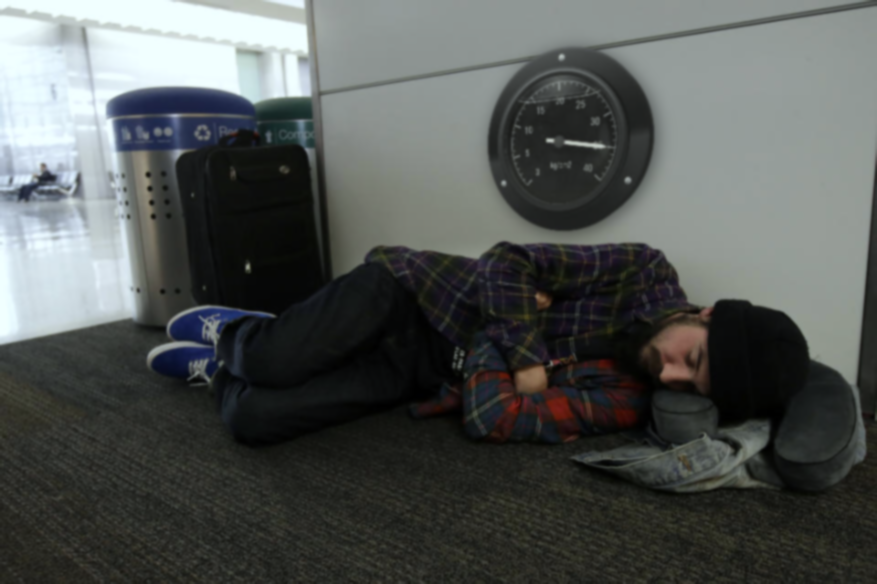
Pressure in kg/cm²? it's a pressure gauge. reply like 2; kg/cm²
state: 35; kg/cm²
